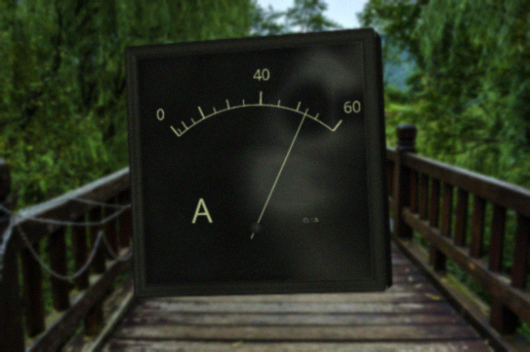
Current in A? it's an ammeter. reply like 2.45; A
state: 52.5; A
